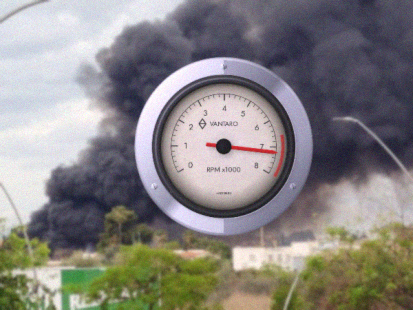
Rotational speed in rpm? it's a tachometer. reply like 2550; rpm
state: 7200; rpm
